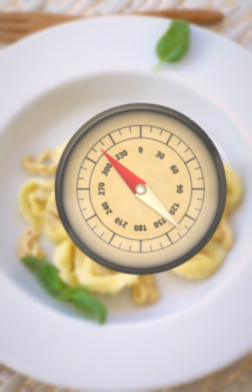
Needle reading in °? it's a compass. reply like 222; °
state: 315; °
